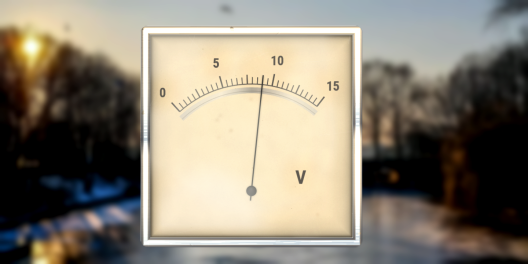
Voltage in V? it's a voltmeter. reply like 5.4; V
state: 9; V
